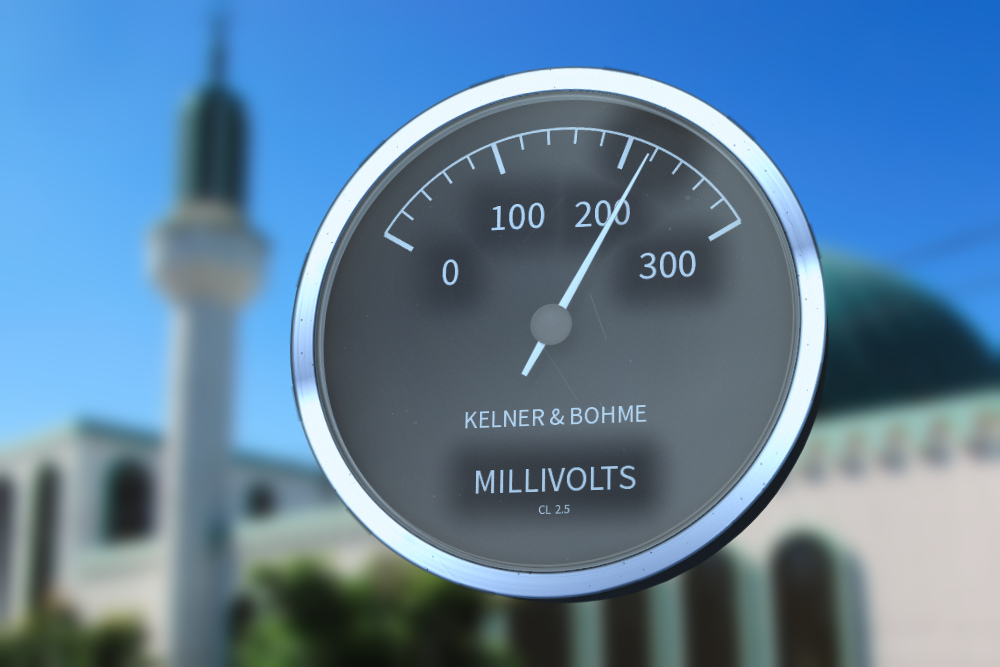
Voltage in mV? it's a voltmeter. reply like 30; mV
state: 220; mV
